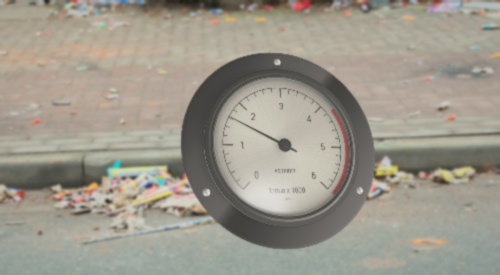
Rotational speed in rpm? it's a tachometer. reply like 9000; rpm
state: 1600; rpm
